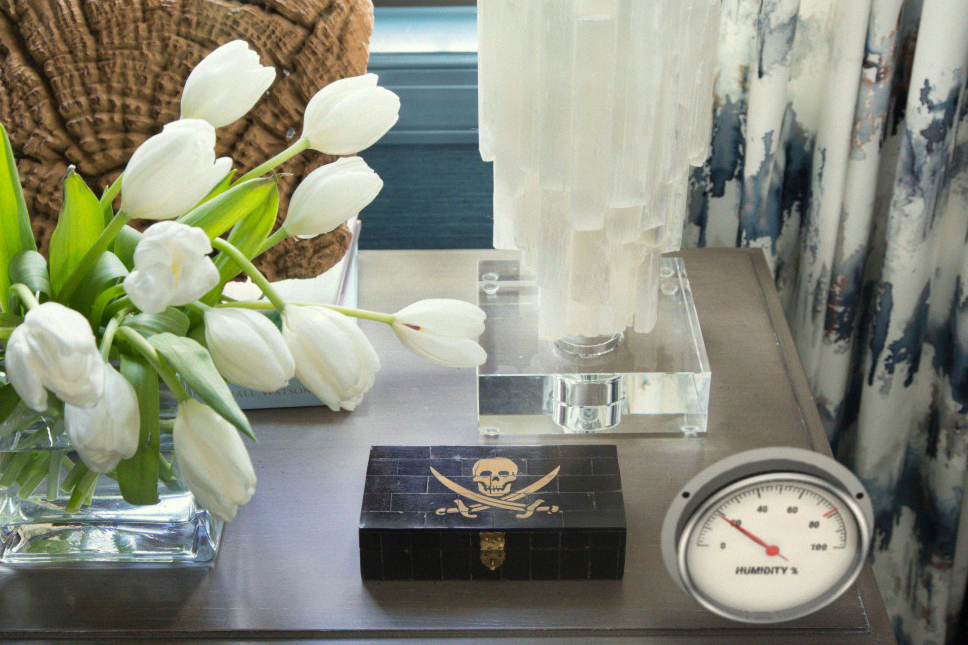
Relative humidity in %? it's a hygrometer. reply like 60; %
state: 20; %
